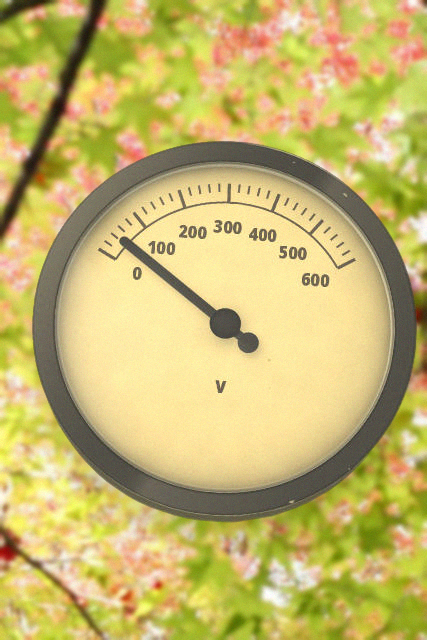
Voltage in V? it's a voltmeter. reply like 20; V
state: 40; V
